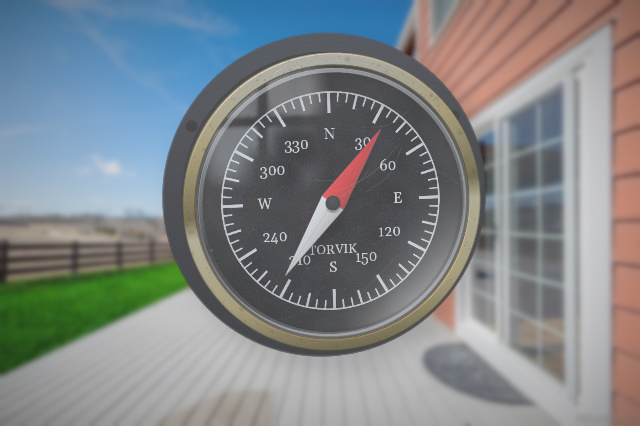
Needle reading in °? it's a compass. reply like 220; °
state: 35; °
